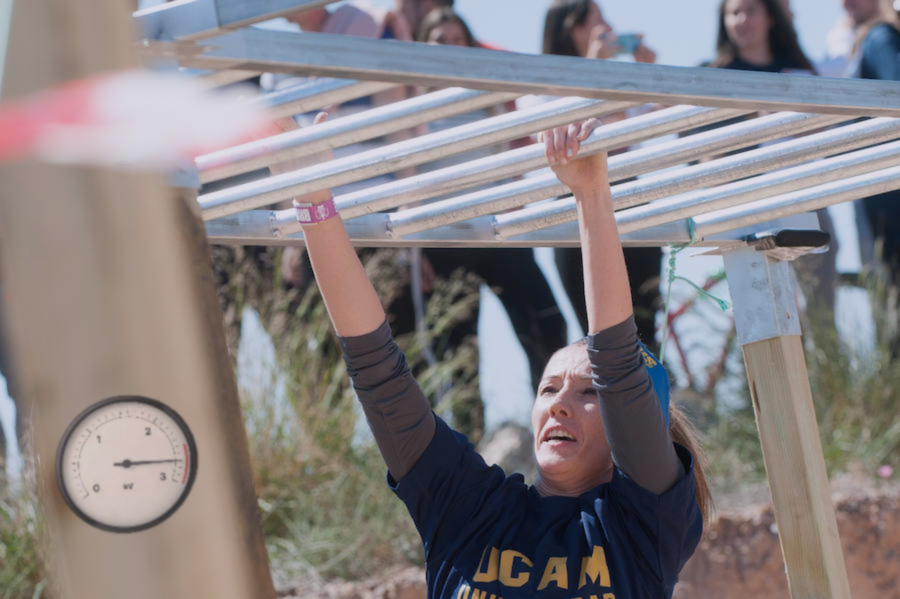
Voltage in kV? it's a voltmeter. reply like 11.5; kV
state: 2.7; kV
